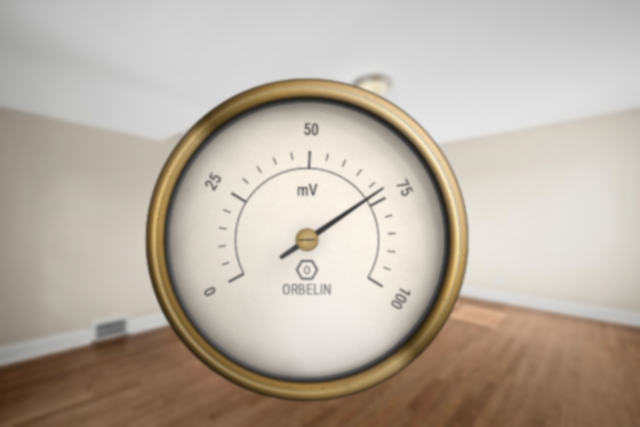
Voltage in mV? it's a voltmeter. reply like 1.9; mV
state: 72.5; mV
